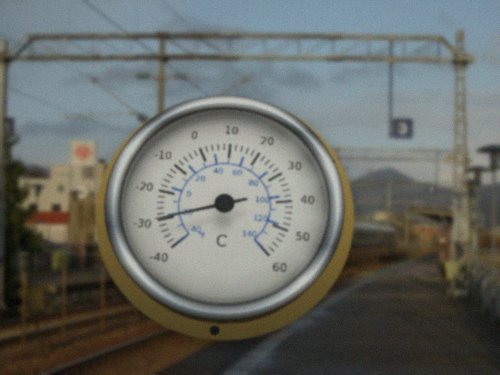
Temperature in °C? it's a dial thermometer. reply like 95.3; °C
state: -30; °C
